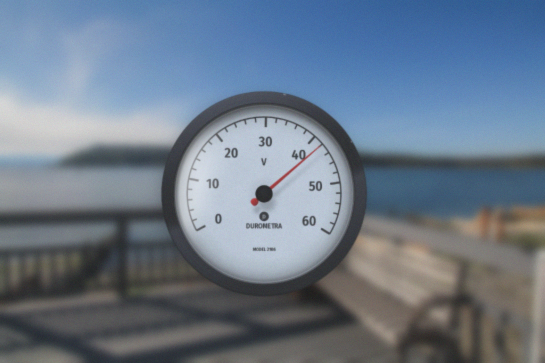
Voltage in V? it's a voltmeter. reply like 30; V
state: 42; V
